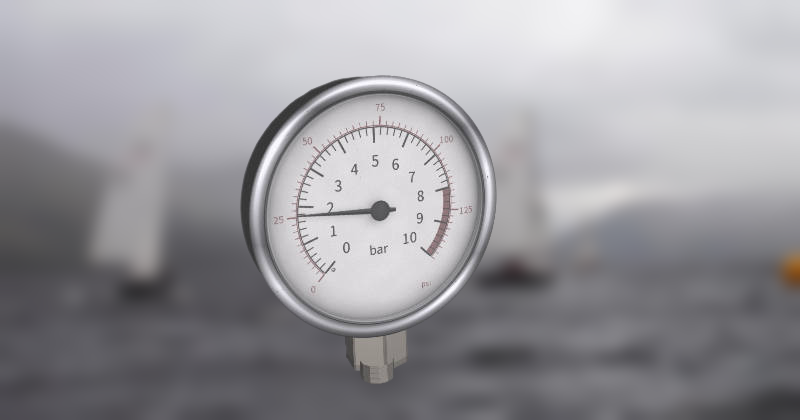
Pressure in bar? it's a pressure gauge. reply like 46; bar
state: 1.8; bar
